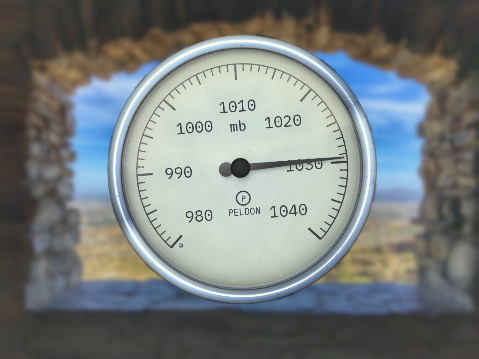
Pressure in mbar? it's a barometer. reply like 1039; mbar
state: 1029.5; mbar
